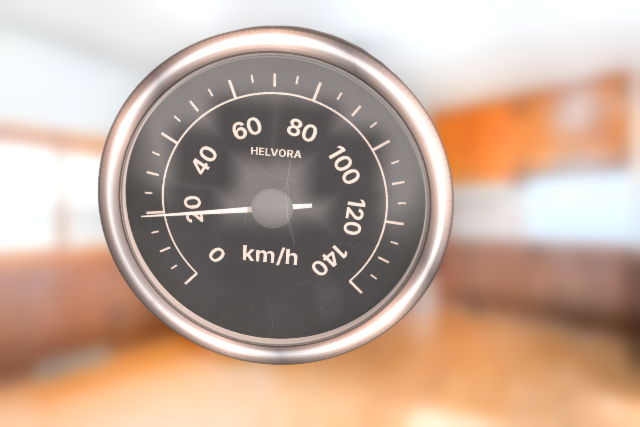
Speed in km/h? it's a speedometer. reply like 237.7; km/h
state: 20; km/h
